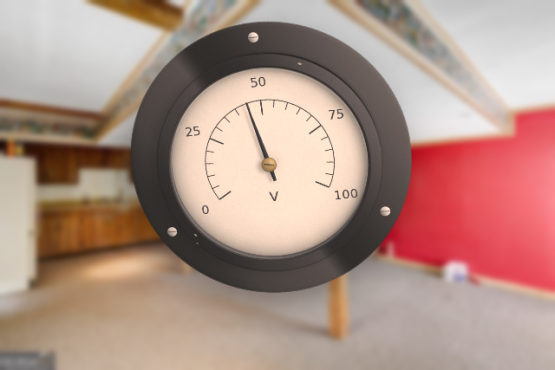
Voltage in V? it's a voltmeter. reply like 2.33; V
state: 45; V
